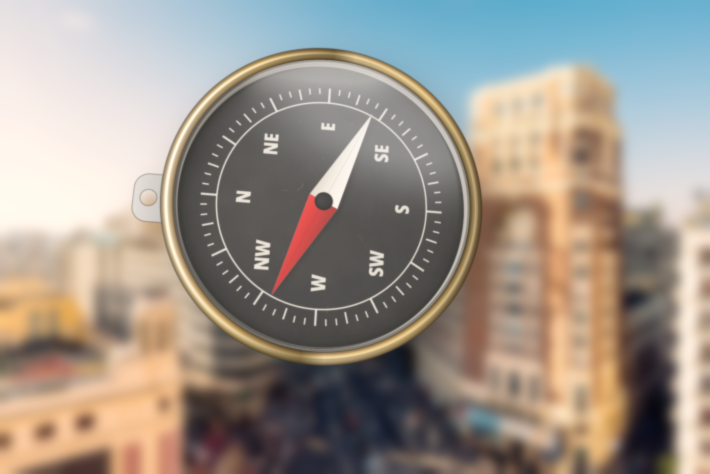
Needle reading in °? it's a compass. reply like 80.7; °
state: 295; °
